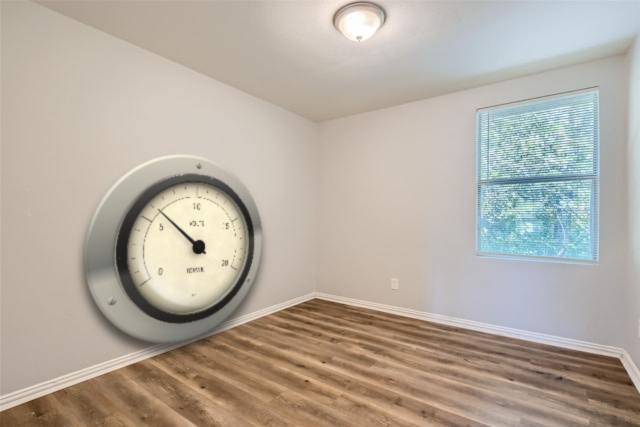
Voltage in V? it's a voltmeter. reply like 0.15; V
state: 6; V
